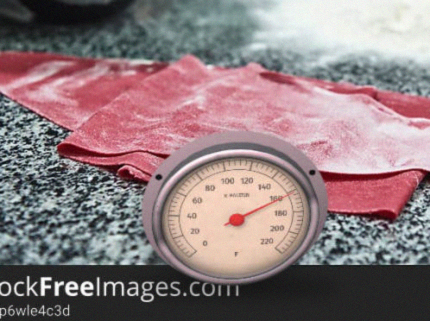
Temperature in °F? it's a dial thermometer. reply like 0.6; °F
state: 160; °F
